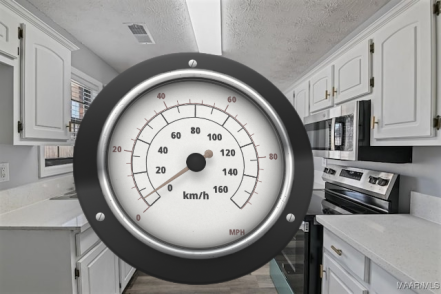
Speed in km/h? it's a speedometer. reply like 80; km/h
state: 5; km/h
